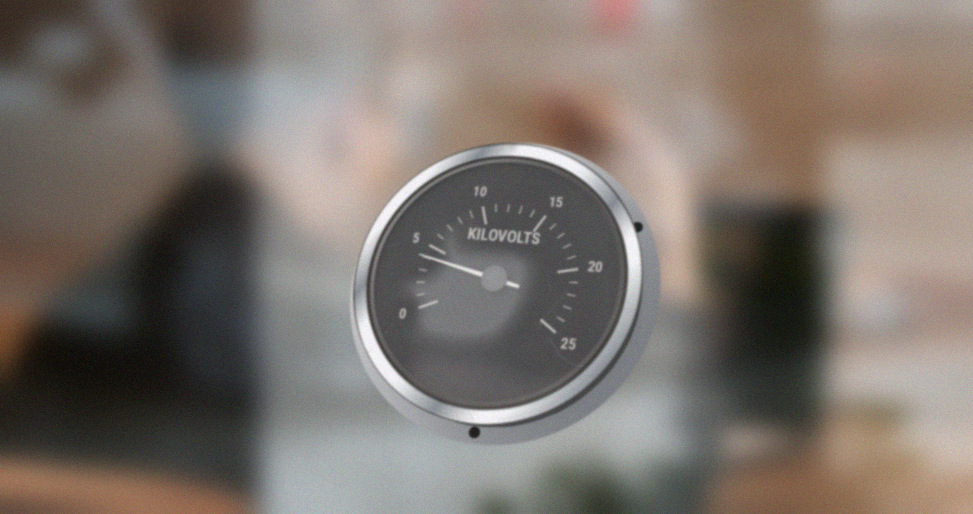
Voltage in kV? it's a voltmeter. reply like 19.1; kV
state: 4; kV
